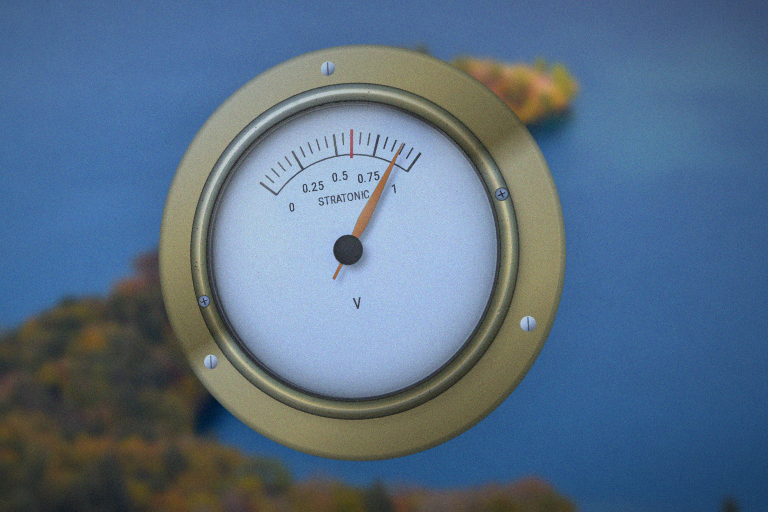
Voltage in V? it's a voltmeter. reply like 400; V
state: 0.9; V
